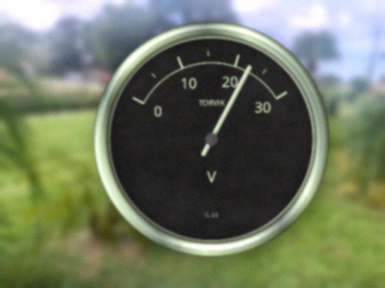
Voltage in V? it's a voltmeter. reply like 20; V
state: 22.5; V
